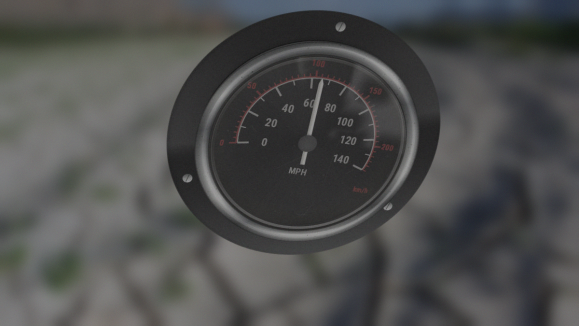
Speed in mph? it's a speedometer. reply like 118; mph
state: 65; mph
